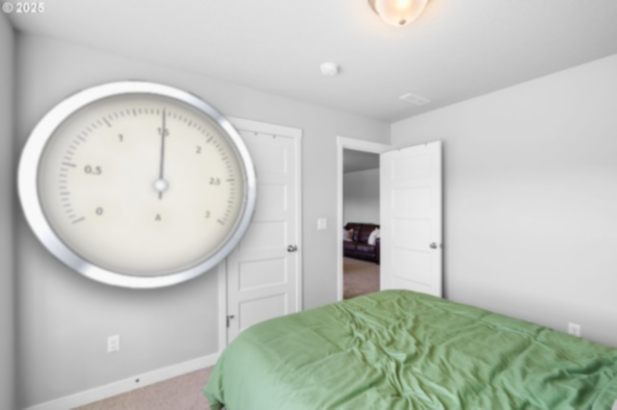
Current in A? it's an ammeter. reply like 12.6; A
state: 1.5; A
